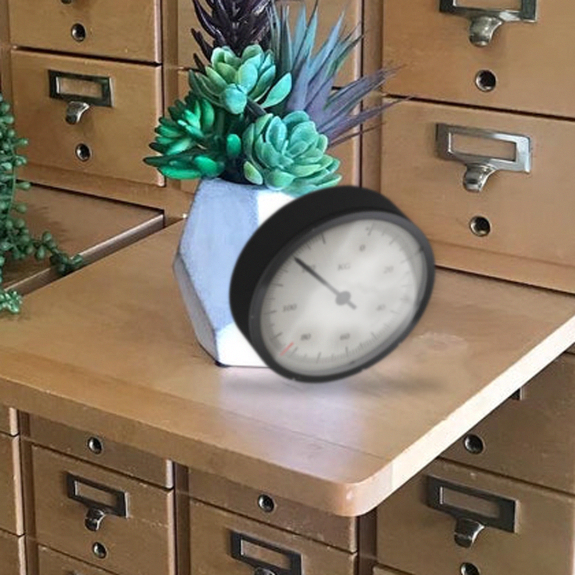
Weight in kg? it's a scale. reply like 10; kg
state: 120; kg
